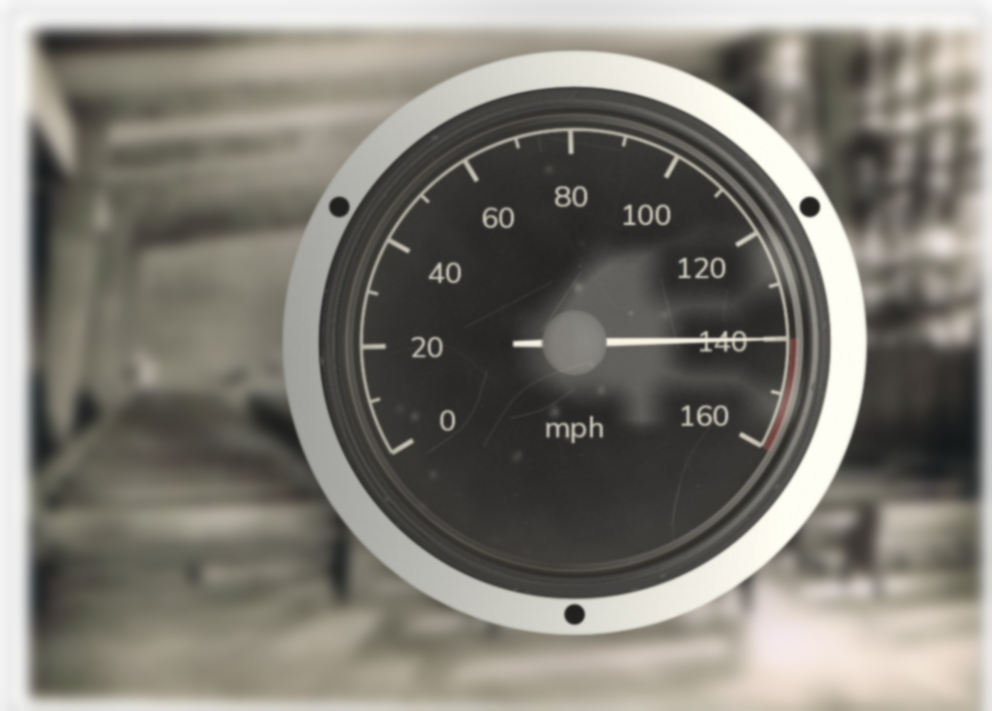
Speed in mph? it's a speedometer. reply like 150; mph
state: 140; mph
